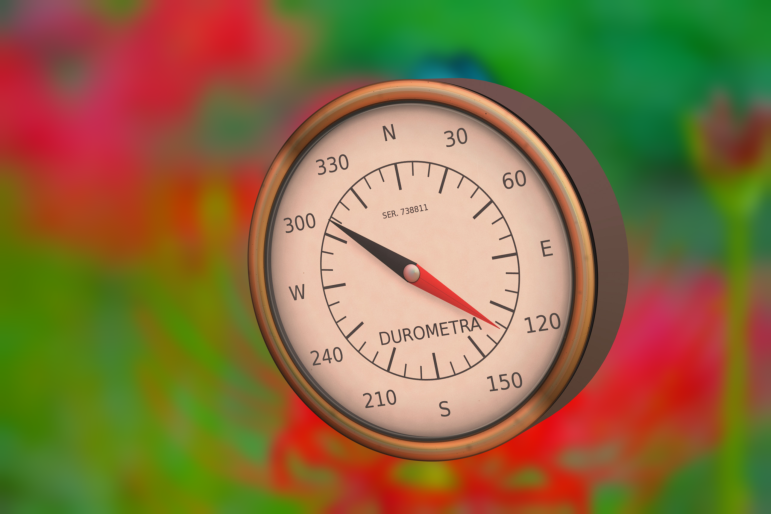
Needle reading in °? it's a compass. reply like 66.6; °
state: 130; °
